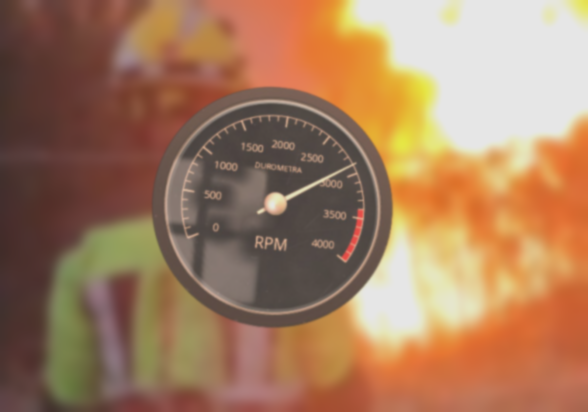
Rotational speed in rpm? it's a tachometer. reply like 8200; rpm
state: 2900; rpm
